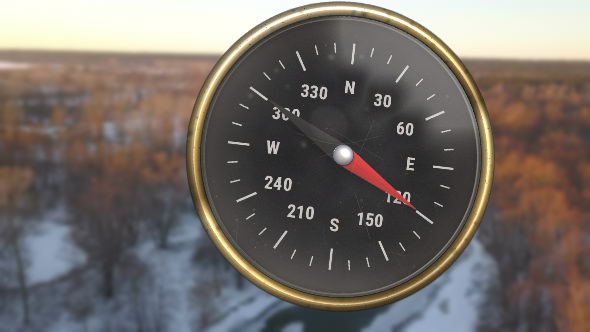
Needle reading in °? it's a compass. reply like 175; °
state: 120; °
